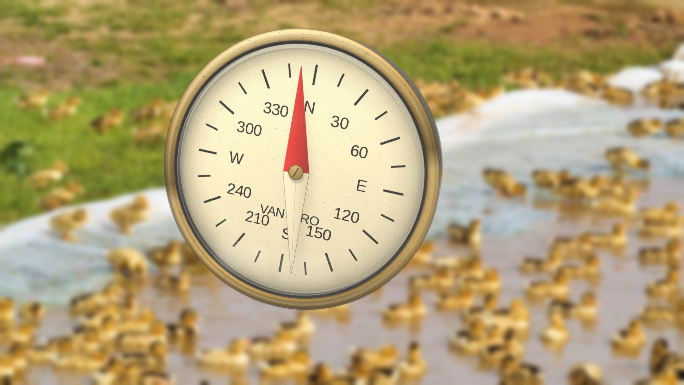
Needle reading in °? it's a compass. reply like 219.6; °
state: 352.5; °
